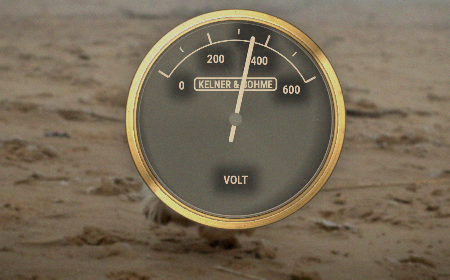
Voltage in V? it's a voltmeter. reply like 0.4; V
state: 350; V
